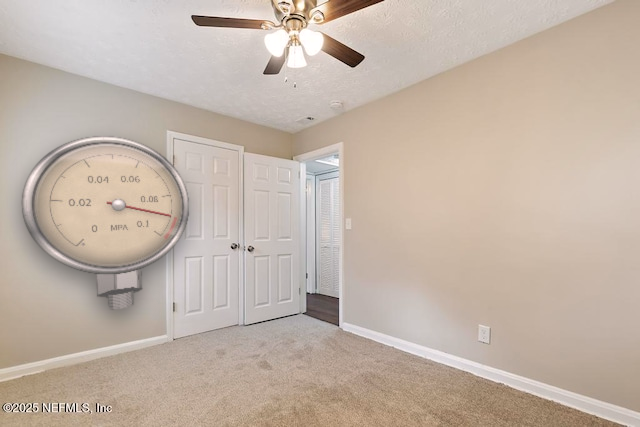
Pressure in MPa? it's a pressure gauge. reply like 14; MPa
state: 0.09; MPa
